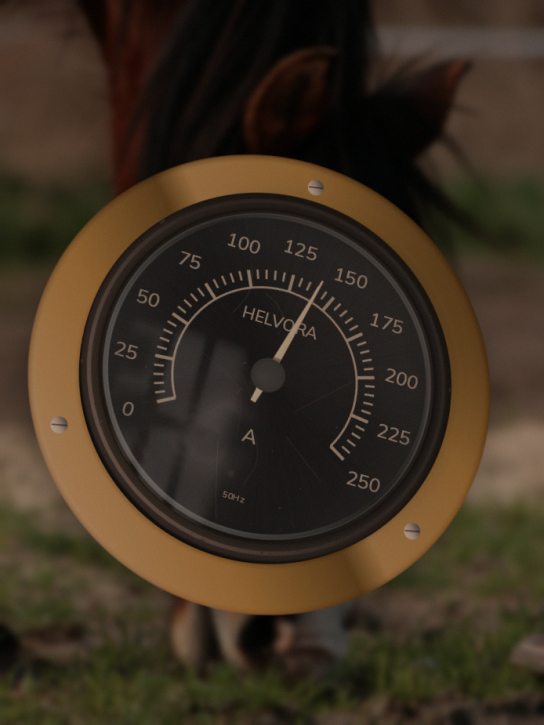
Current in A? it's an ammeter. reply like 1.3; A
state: 140; A
